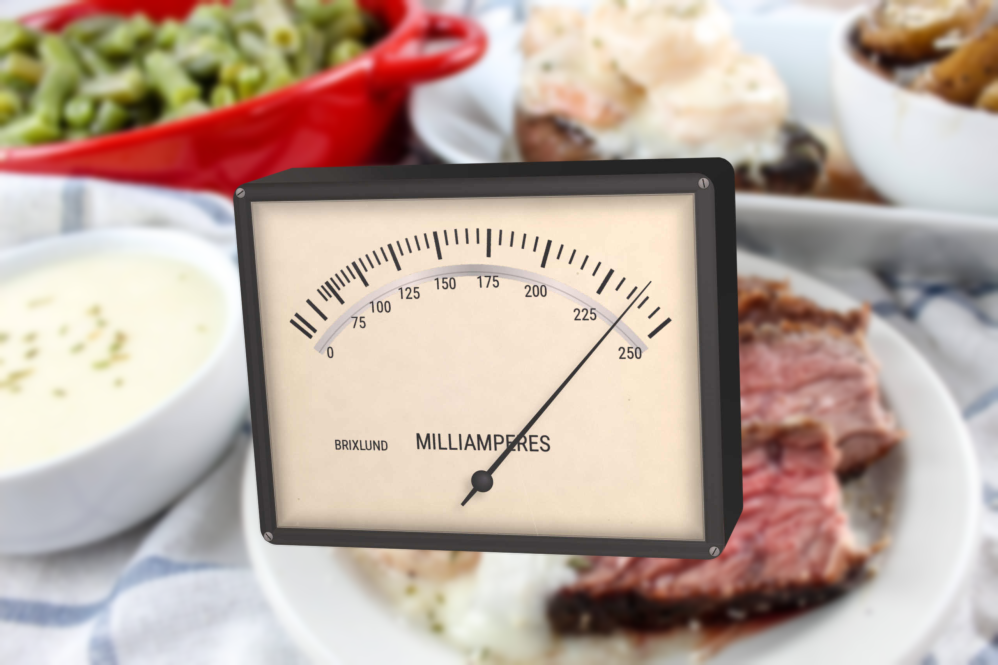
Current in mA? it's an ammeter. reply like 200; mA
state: 237.5; mA
